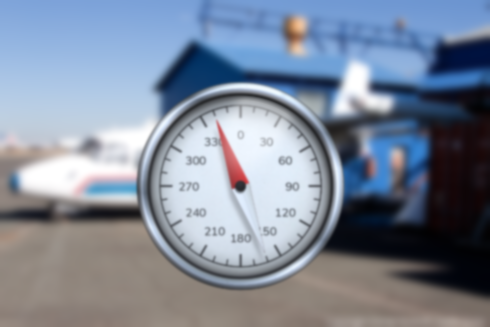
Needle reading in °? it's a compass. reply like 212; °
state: 340; °
